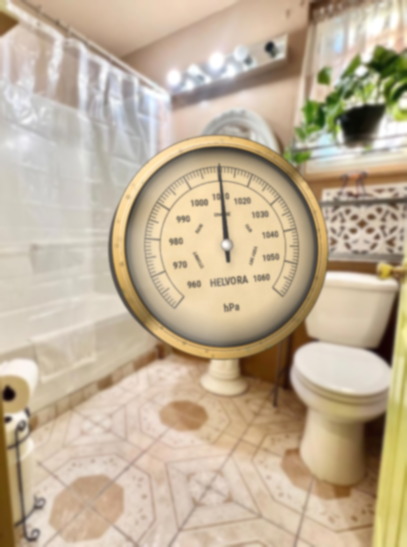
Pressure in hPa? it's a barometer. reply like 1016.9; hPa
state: 1010; hPa
